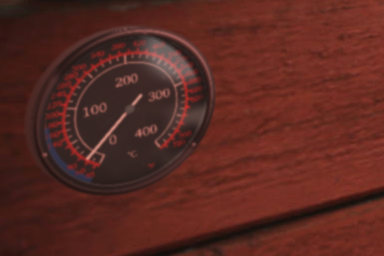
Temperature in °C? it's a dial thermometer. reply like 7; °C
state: 20; °C
